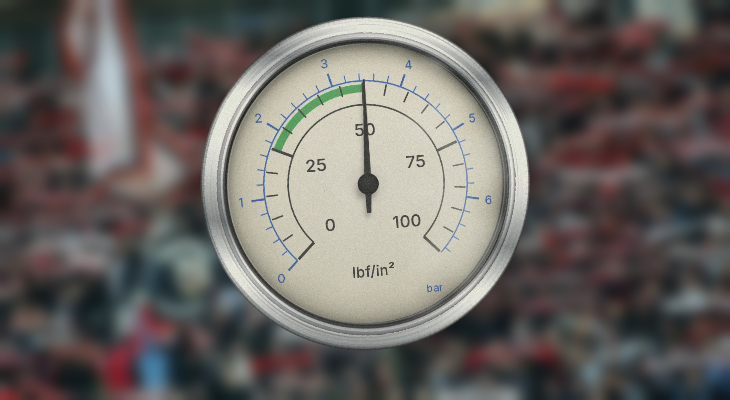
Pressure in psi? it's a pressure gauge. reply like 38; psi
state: 50; psi
